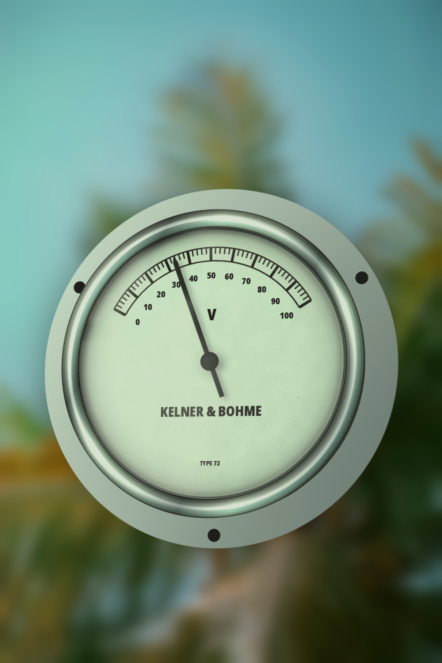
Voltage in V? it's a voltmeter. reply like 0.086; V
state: 34; V
